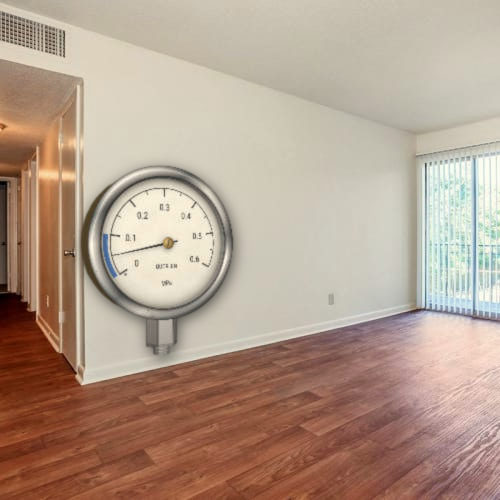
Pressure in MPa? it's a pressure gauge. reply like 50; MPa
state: 0.05; MPa
